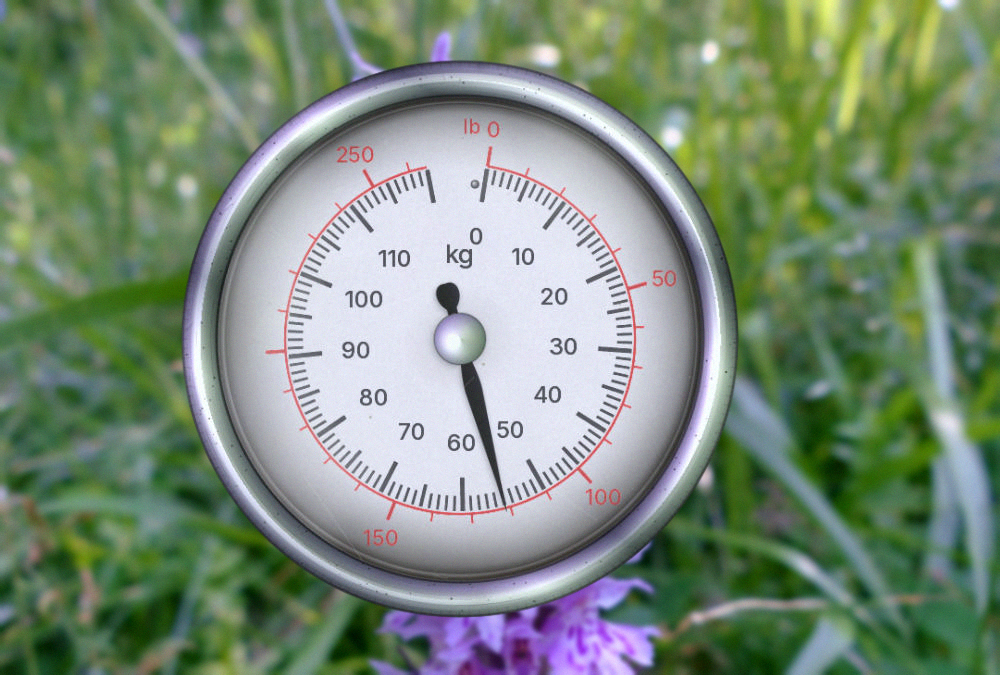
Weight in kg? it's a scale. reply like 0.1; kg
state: 55; kg
